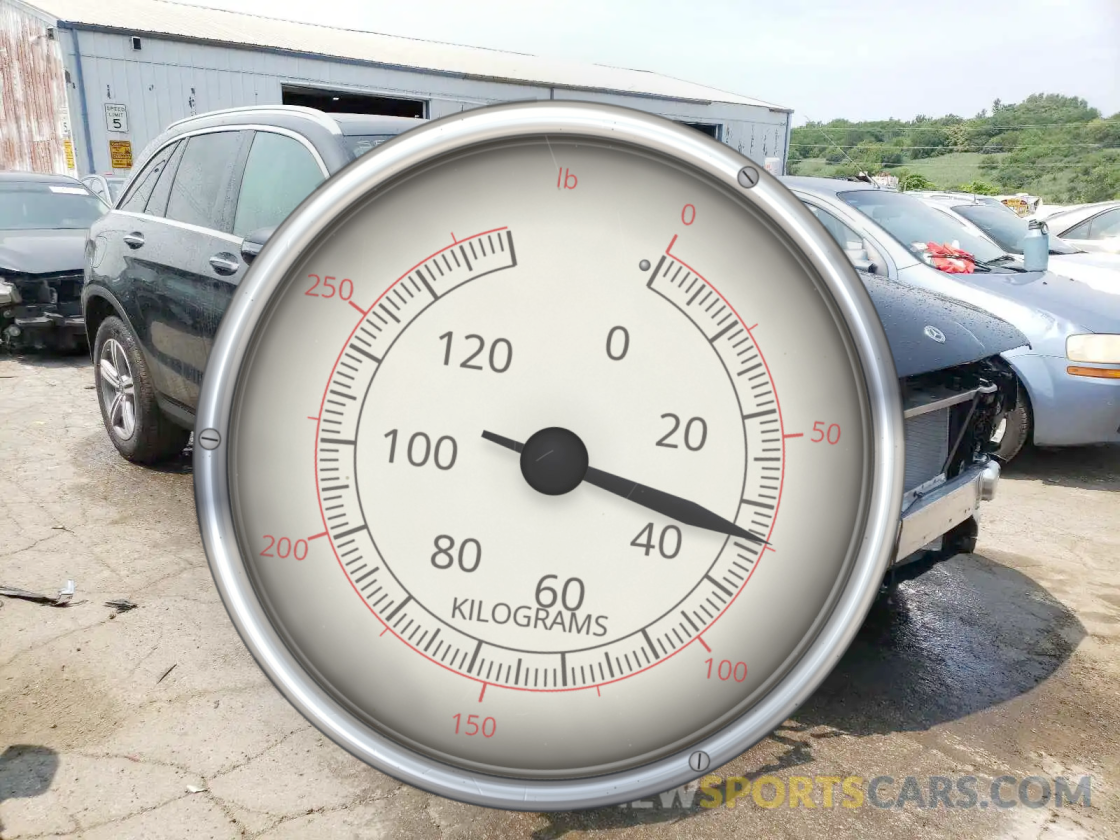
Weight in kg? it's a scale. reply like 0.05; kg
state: 33.5; kg
